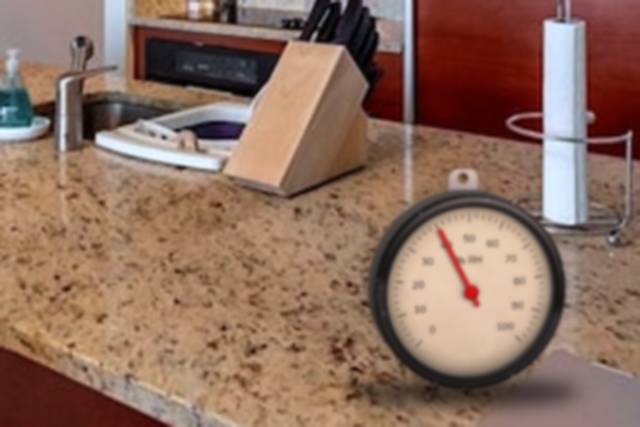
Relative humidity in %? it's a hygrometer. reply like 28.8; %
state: 40; %
